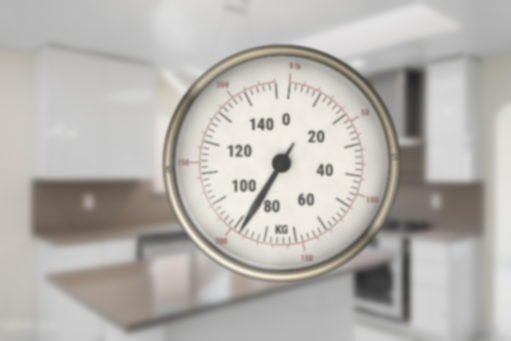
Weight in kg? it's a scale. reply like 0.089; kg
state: 88; kg
